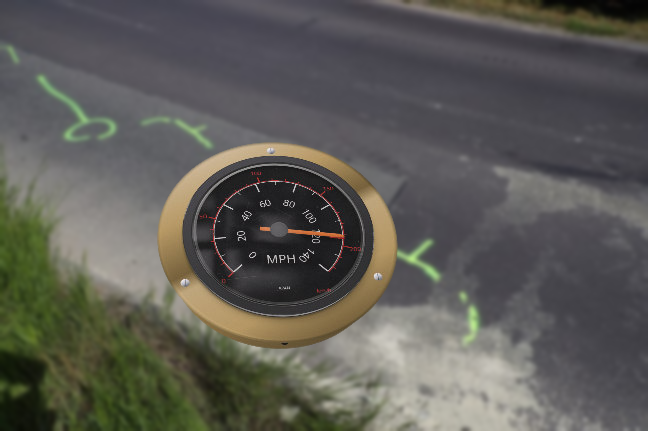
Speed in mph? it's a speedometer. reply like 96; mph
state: 120; mph
